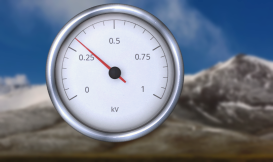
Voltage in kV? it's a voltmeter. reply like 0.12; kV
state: 0.3; kV
